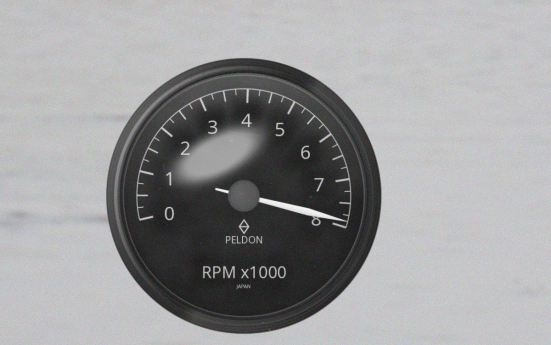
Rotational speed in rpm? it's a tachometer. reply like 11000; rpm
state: 7875; rpm
